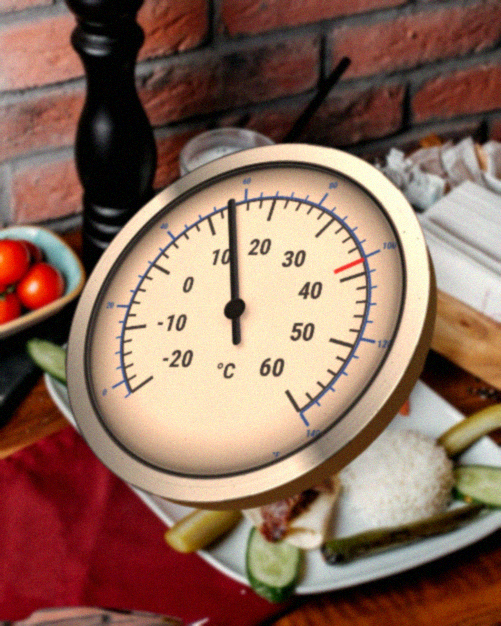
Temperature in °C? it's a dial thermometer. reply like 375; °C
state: 14; °C
